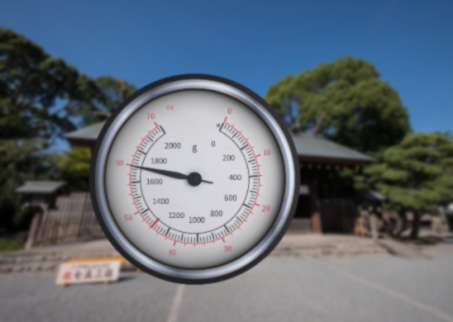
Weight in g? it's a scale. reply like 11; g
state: 1700; g
